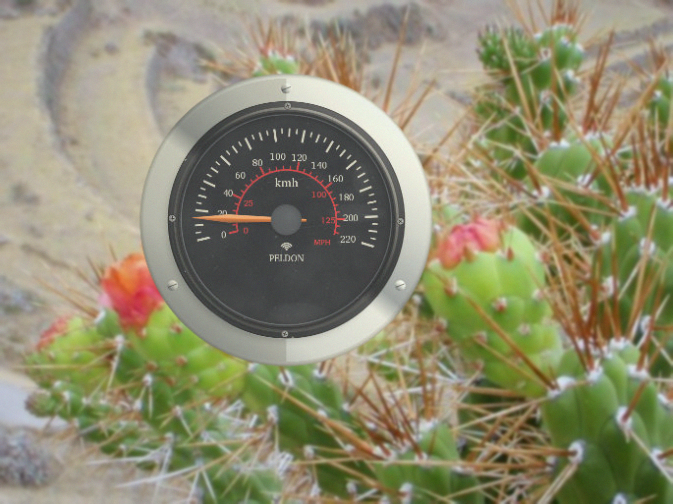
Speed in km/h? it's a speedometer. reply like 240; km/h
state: 15; km/h
